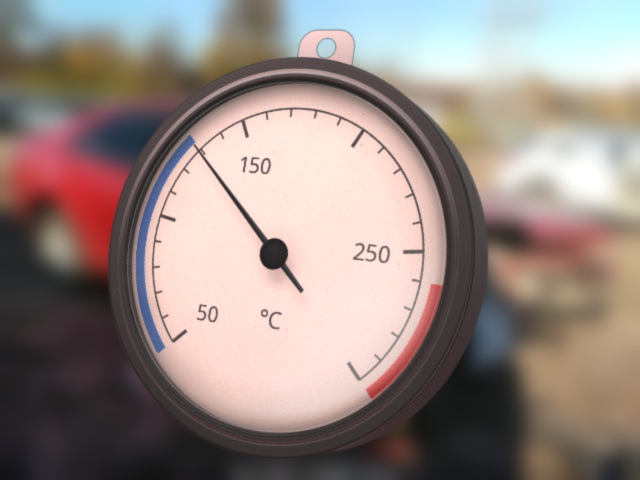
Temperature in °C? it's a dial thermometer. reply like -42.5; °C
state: 130; °C
